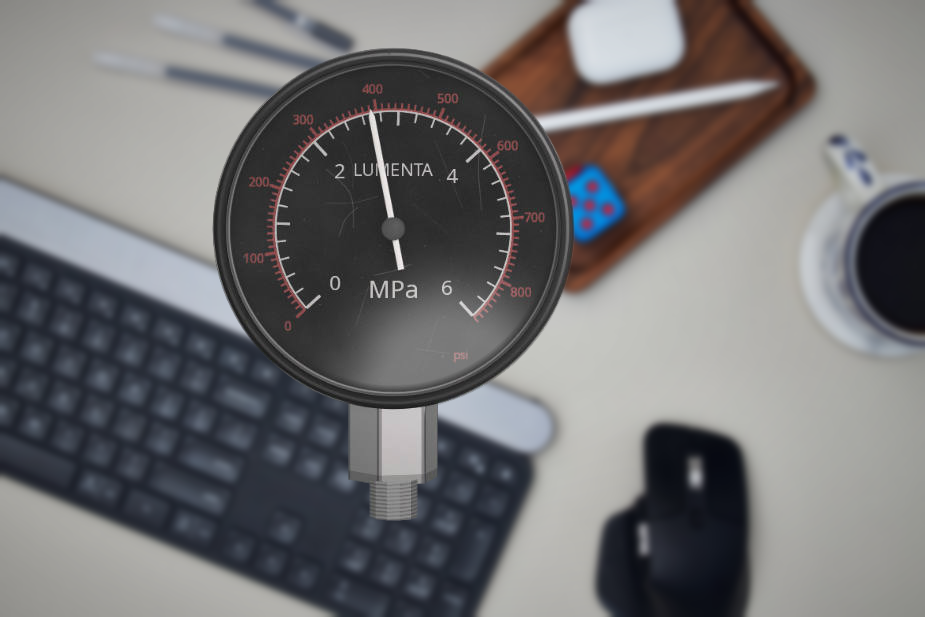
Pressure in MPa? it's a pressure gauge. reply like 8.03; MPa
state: 2.7; MPa
